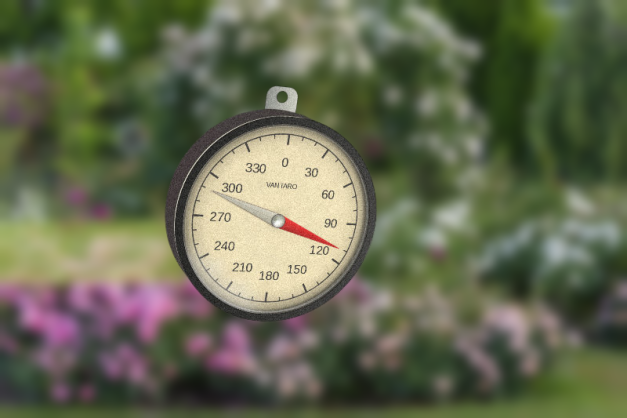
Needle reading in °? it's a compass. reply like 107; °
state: 110; °
